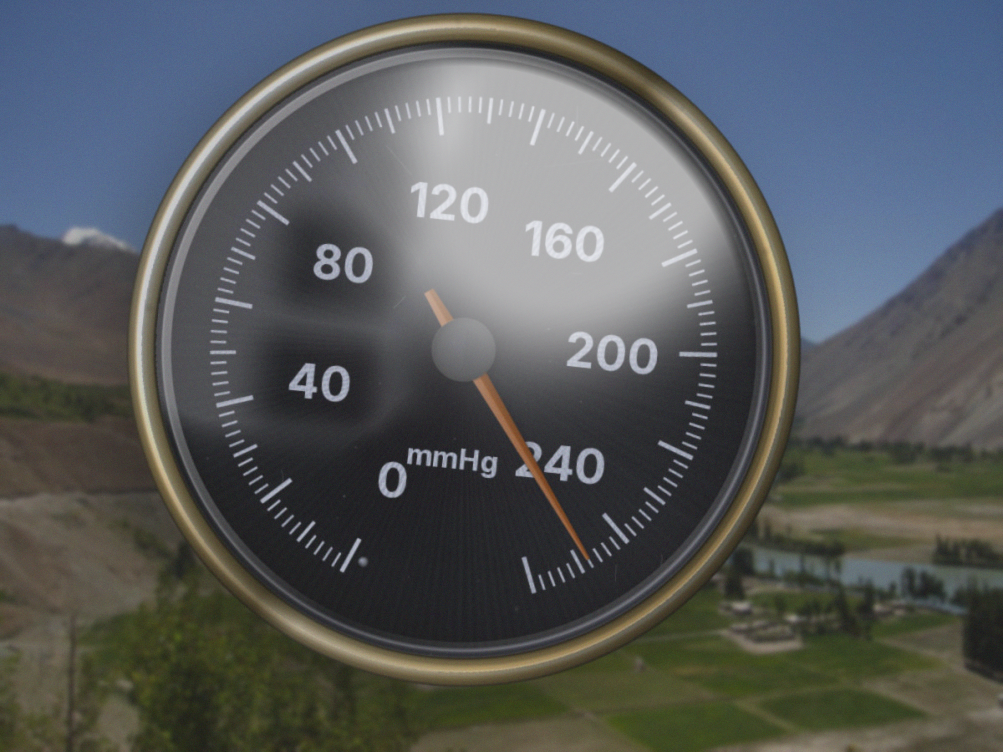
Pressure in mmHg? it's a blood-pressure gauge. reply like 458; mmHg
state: 248; mmHg
